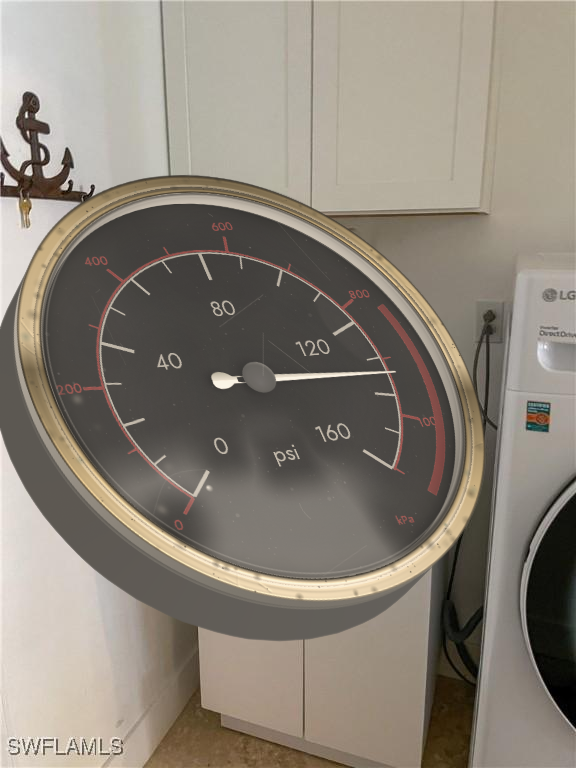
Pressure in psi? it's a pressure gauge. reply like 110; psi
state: 135; psi
